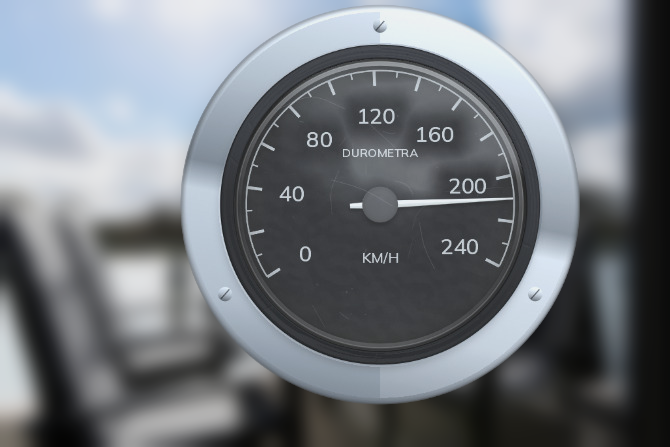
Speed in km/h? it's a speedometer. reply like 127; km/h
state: 210; km/h
